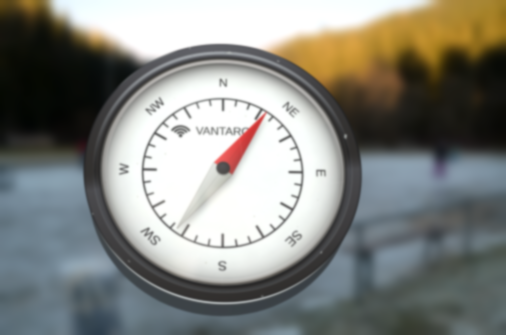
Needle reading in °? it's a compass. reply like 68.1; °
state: 35; °
